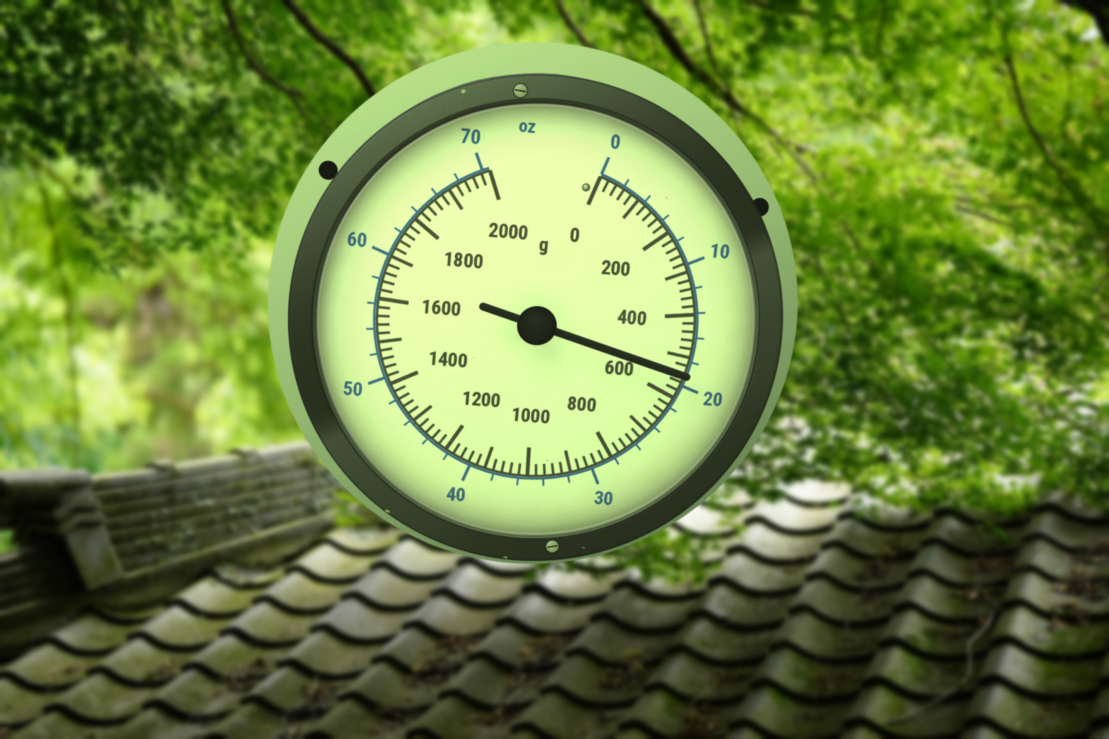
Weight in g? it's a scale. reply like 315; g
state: 540; g
